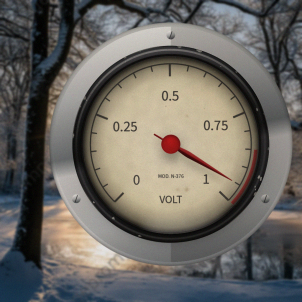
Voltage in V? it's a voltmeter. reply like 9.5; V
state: 0.95; V
